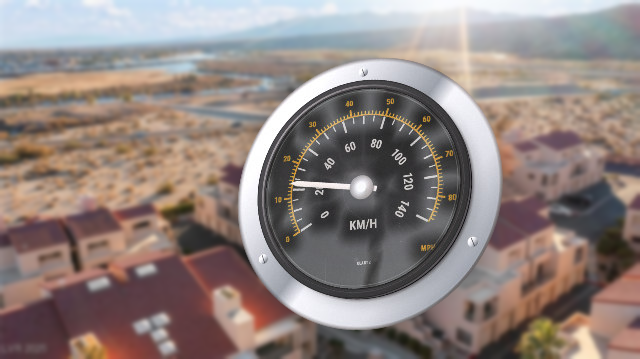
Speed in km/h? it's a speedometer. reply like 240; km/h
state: 22.5; km/h
